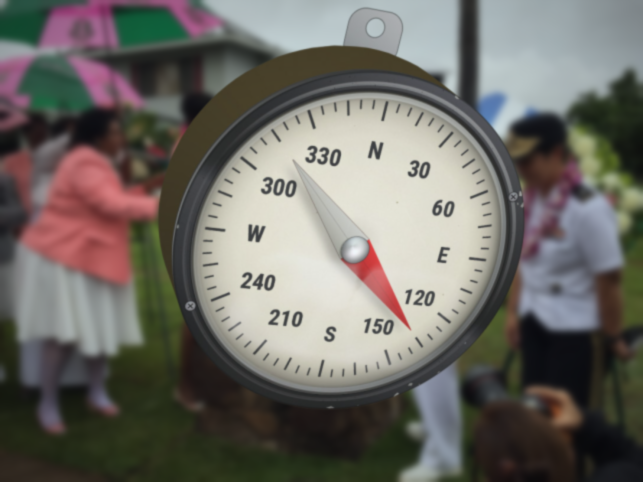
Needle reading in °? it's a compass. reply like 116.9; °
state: 135; °
